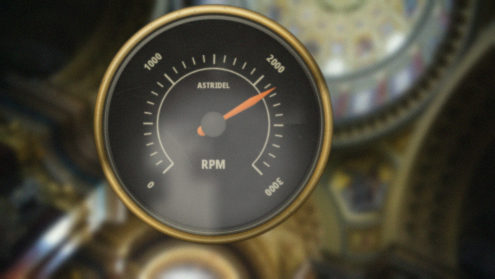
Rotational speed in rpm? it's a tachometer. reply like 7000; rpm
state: 2150; rpm
